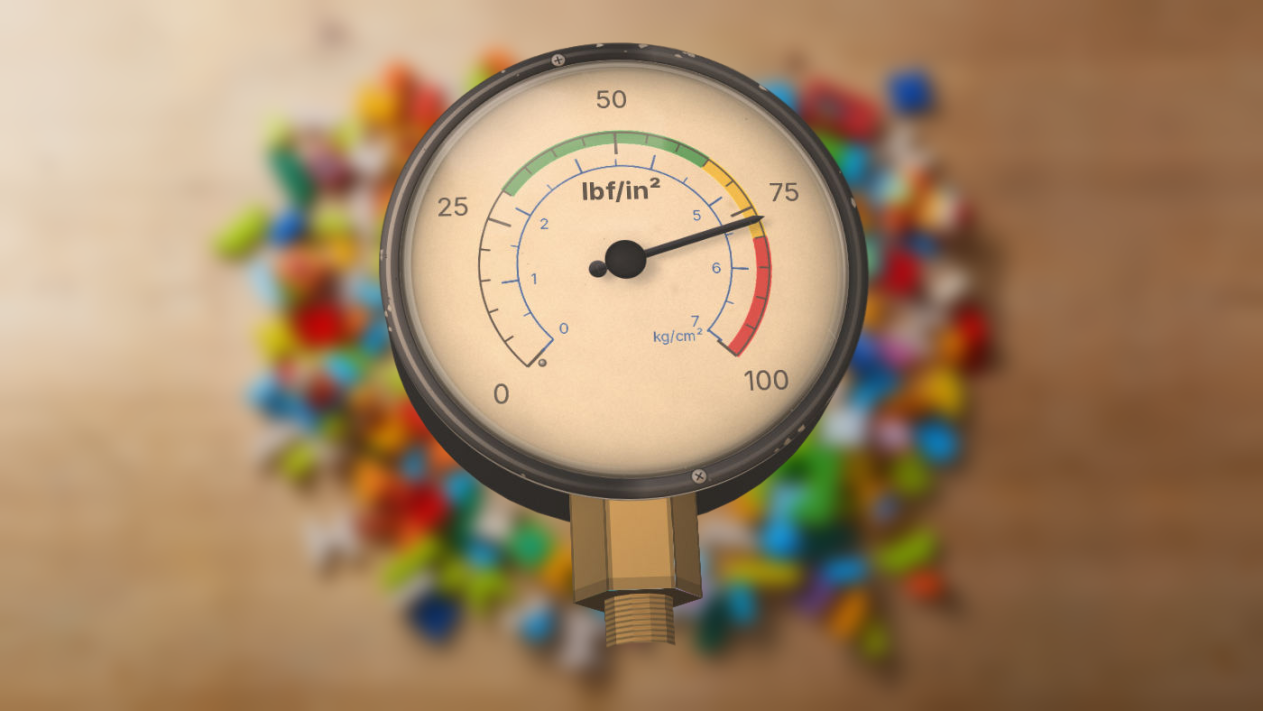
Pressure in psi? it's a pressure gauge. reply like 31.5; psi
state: 77.5; psi
